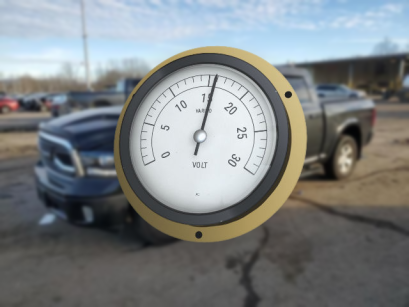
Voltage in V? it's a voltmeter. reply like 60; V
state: 16; V
